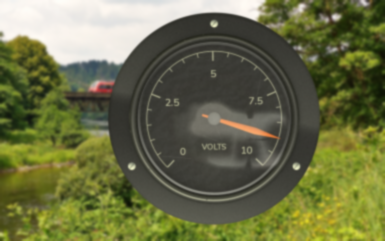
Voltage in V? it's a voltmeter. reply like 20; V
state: 9; V
